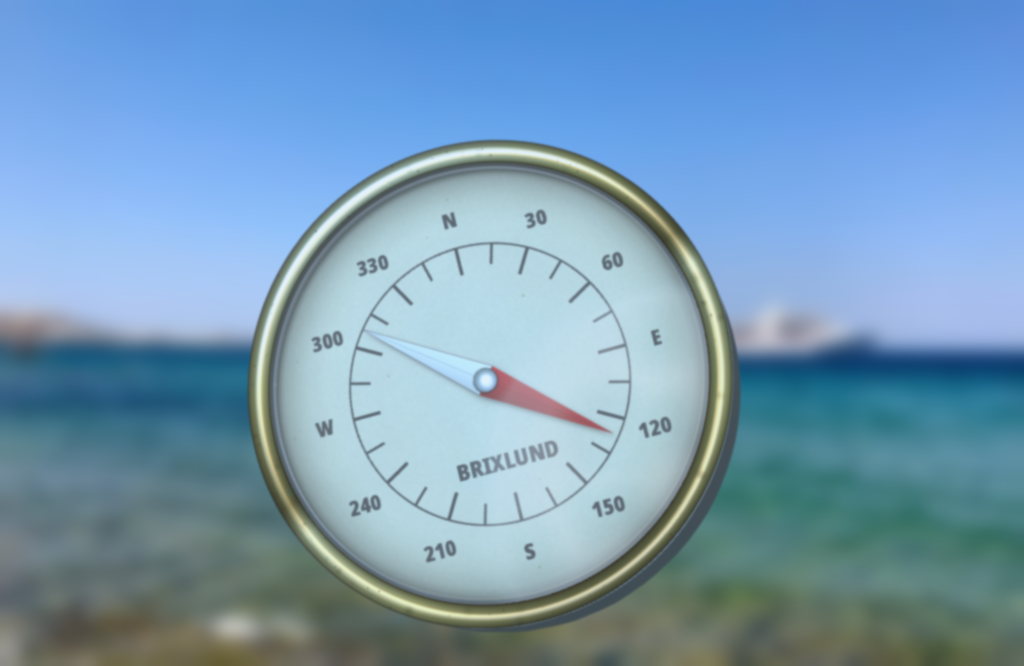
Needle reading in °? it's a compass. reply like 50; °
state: 127.5; °
